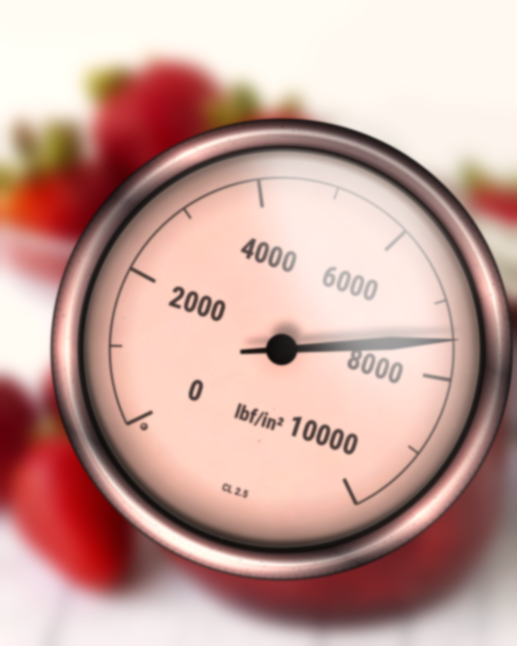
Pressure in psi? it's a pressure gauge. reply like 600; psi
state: 7500; psi
